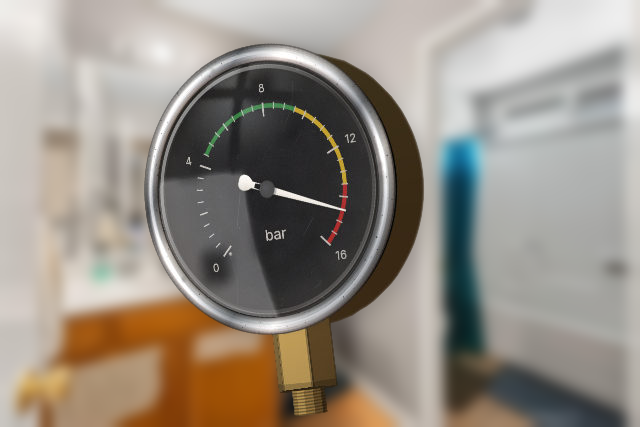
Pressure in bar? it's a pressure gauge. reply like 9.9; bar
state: 14.5; bar
